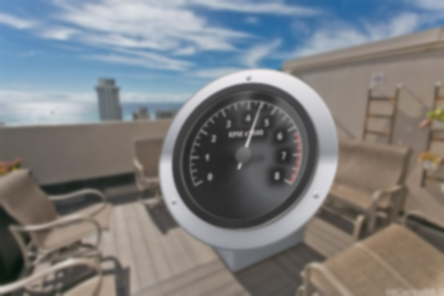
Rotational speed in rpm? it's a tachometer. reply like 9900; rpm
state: 4500; rpm
